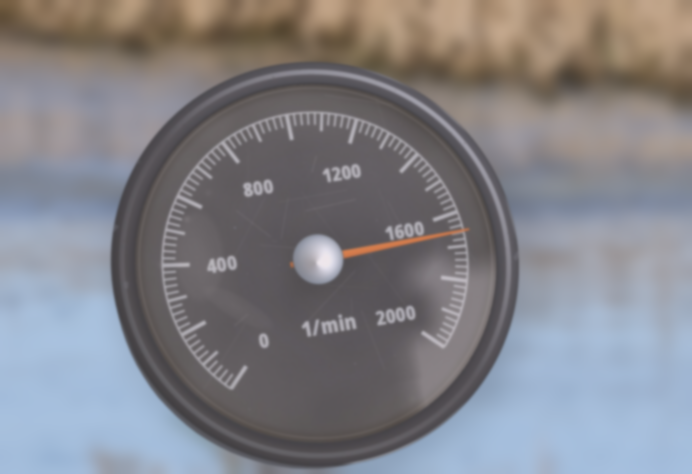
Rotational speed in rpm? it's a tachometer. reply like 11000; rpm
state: 1660; rpm
